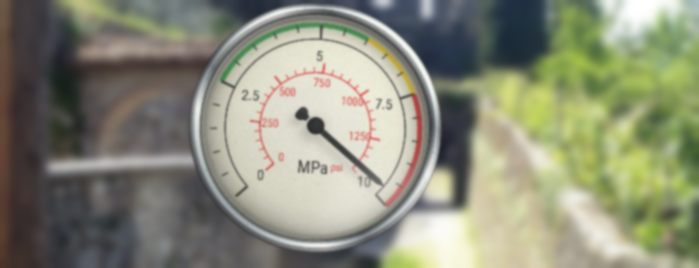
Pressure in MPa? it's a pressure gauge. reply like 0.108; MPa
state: 9.75; MPa
